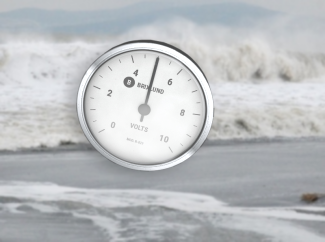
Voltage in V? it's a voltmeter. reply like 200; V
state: 5; V
